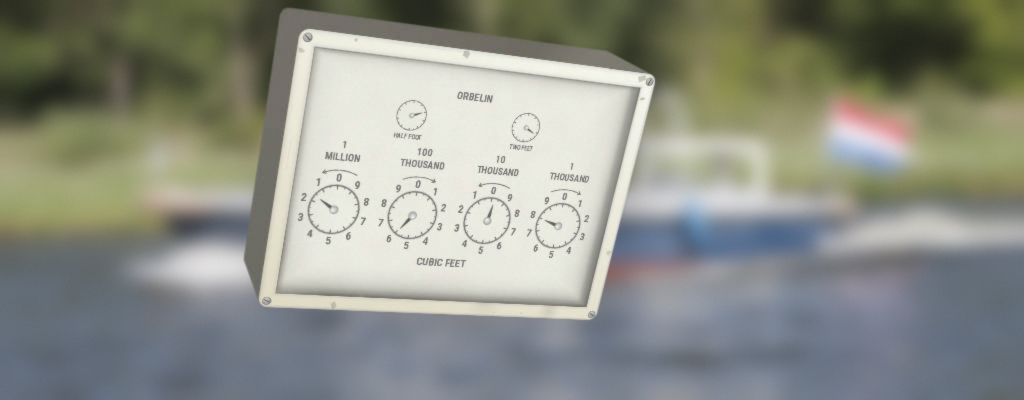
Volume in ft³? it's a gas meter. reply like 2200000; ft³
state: 159800; ft³
